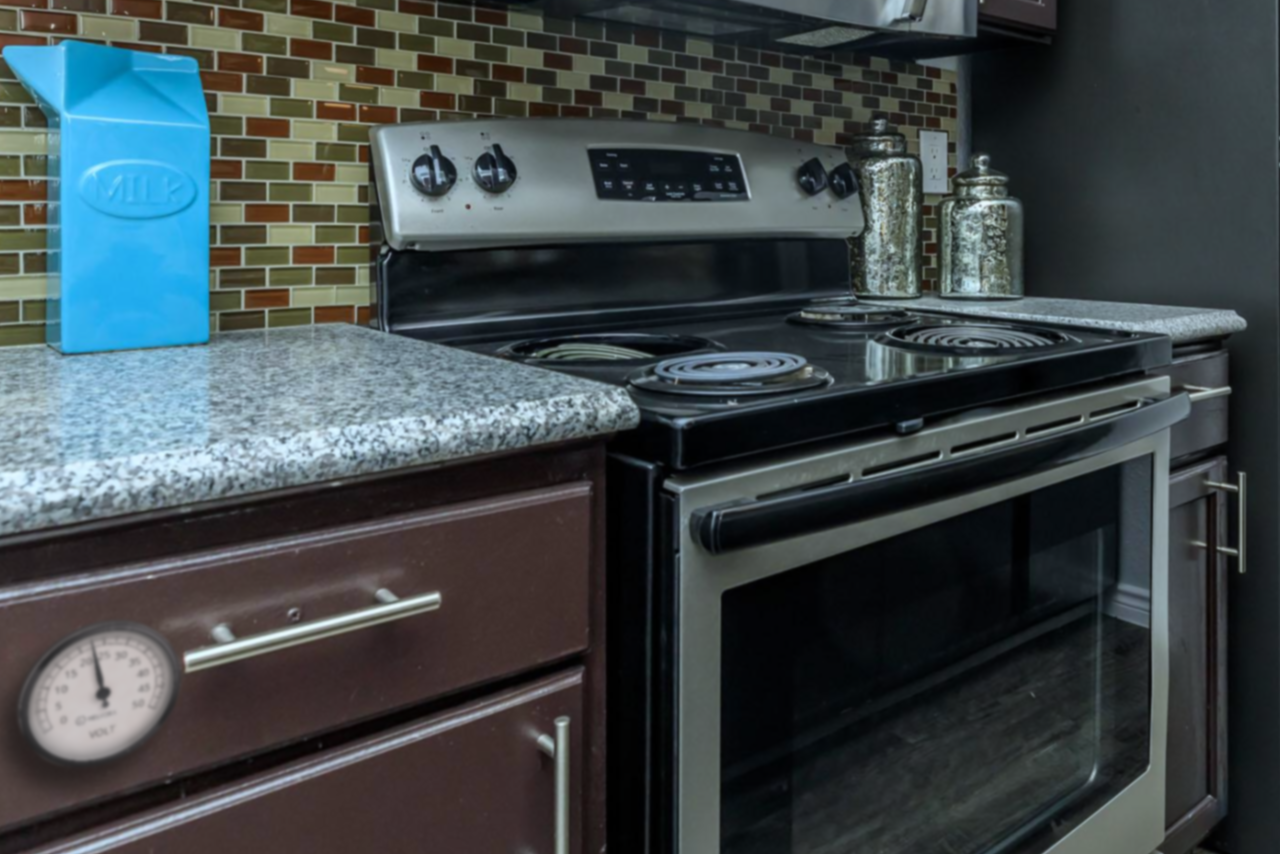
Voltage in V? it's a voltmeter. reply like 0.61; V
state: 22.5; V
